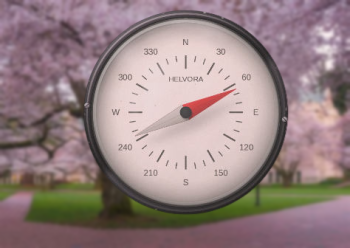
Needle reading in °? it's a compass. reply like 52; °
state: 65; °
